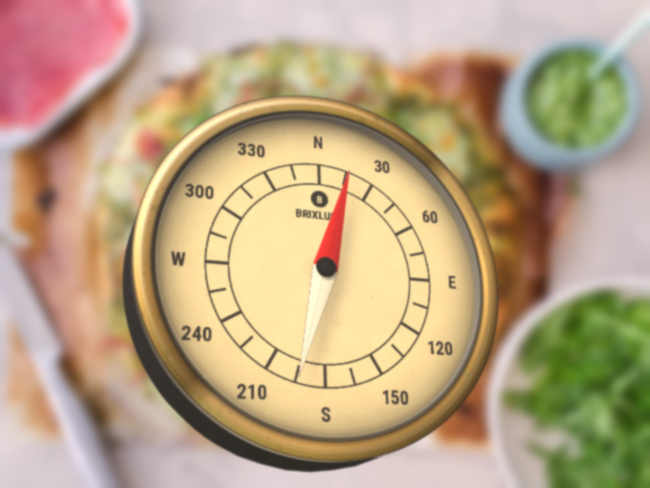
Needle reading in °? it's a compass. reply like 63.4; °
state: 15; °
